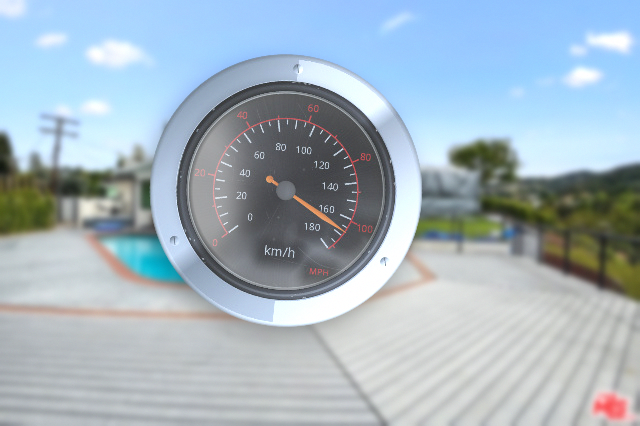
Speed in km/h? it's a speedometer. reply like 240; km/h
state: 167.5; km/h
